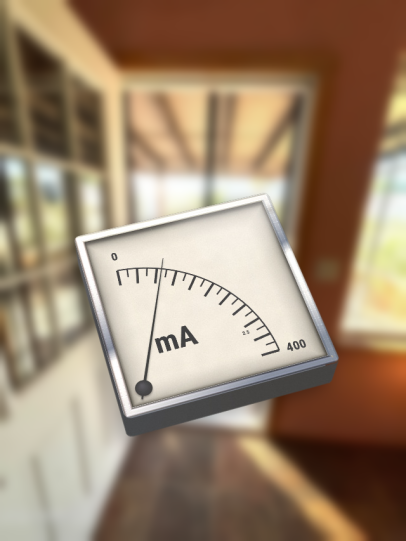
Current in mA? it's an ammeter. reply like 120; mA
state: 90; mA
